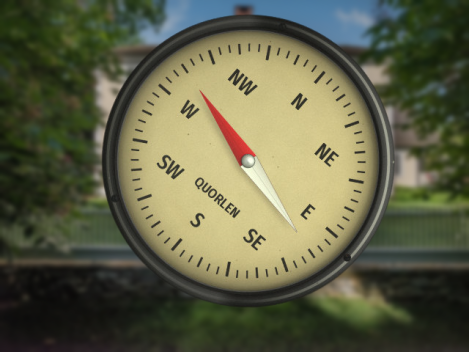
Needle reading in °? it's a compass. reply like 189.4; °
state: 285; °
